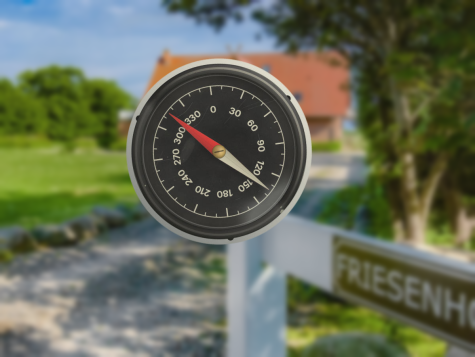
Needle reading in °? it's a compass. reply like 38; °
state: 315; °
